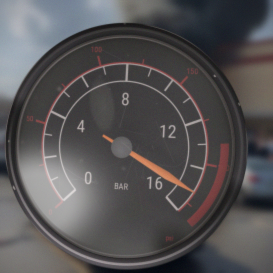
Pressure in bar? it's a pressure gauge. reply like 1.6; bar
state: 15; bar
